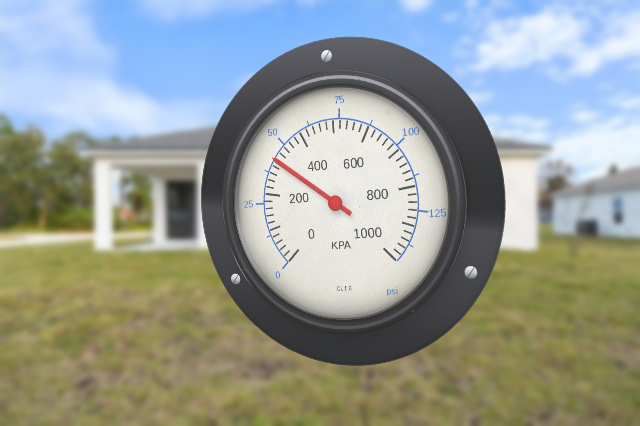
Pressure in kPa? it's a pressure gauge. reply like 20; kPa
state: 300; kPa
